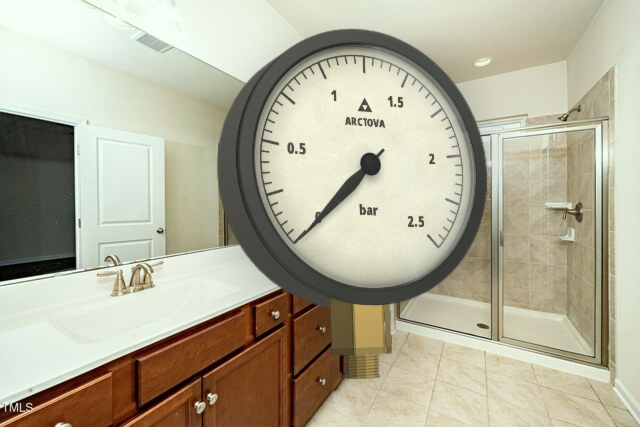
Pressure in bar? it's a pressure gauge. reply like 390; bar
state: 0; bar
